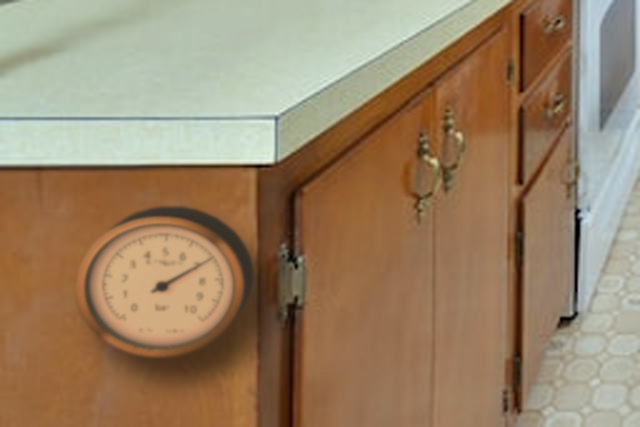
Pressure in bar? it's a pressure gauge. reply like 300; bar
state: 7; bar
